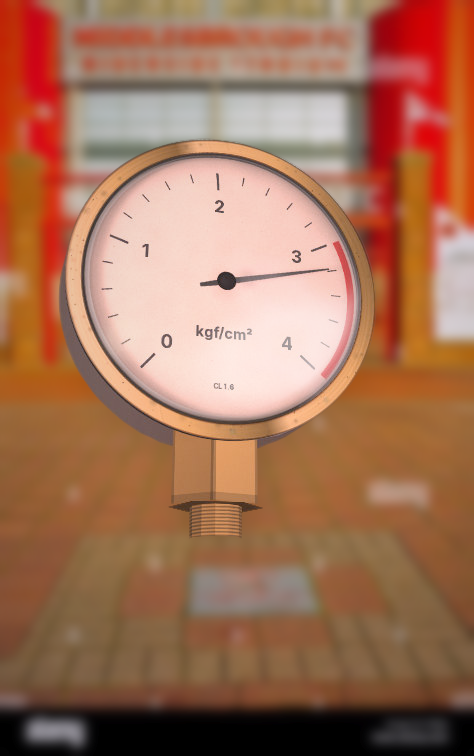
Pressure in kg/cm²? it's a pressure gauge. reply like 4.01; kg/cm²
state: 3.2; kg/cm²
